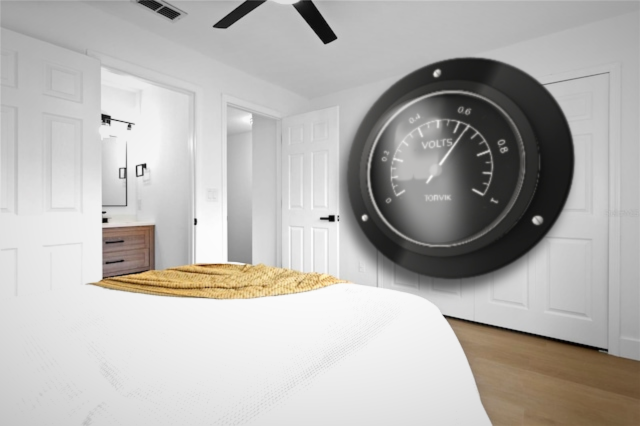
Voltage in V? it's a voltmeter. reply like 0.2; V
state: 0.65; V
